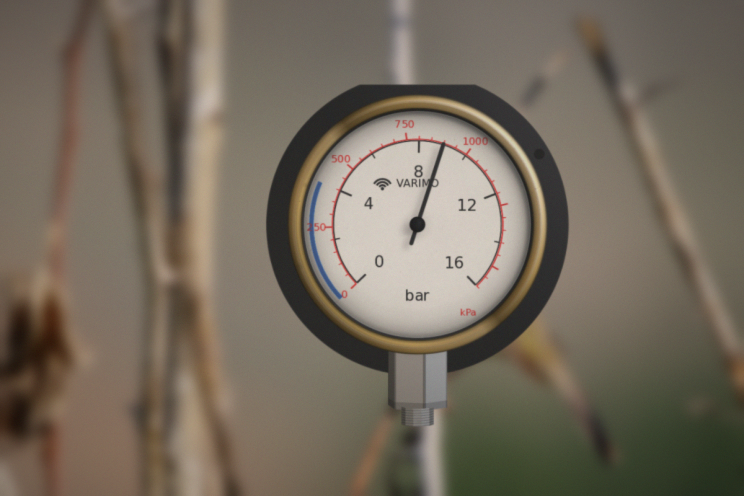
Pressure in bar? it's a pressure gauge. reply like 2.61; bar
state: 9; bar
